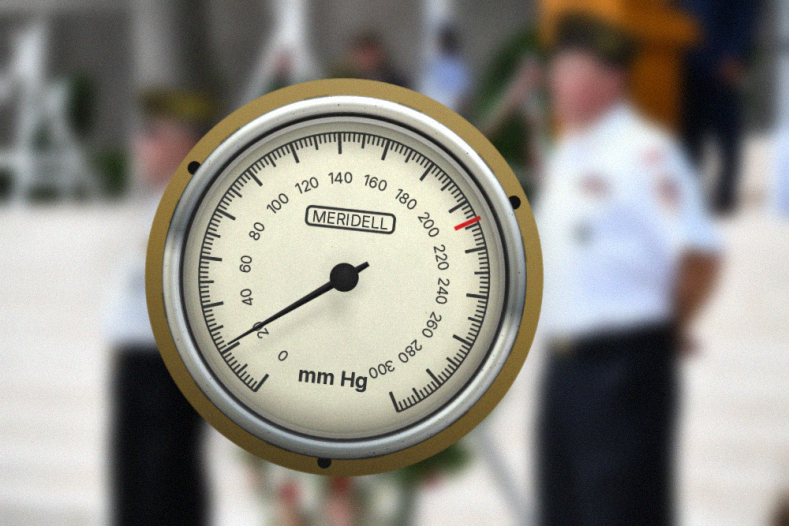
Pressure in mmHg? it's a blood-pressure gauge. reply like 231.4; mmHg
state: 22; mmHg
